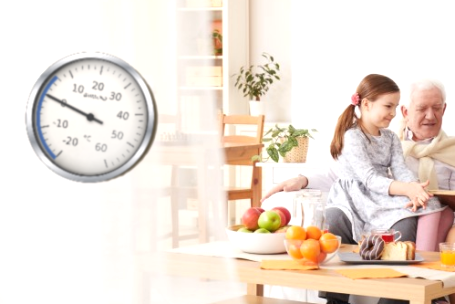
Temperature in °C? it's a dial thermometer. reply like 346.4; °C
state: 0; °C
